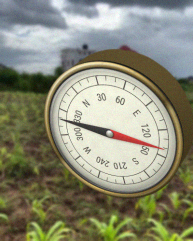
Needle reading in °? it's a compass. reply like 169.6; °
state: 140; °
